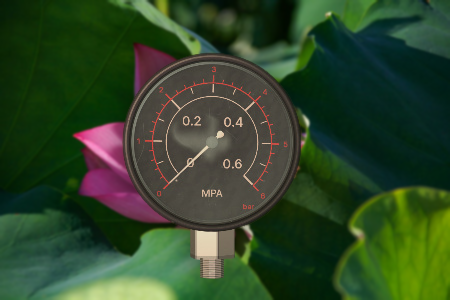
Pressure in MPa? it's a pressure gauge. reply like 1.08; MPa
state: 0; MPa
